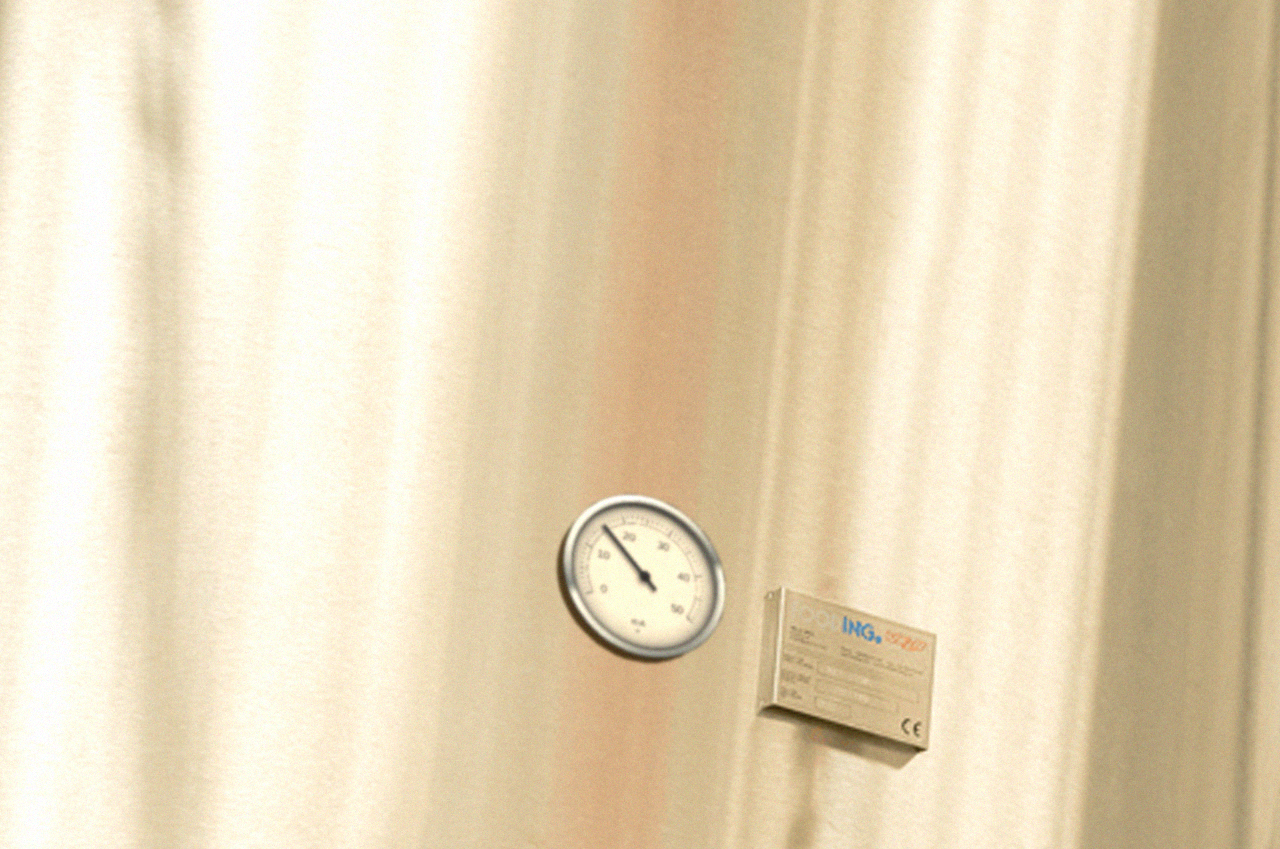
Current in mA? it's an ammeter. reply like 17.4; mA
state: 15; mA
